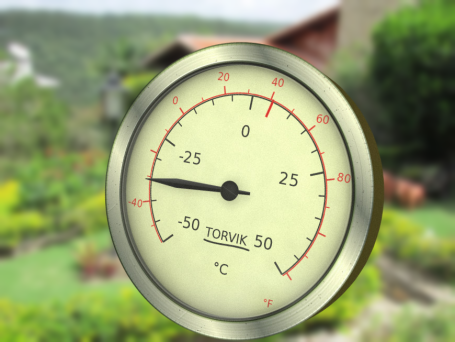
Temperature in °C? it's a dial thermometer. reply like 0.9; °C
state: -35; °C
